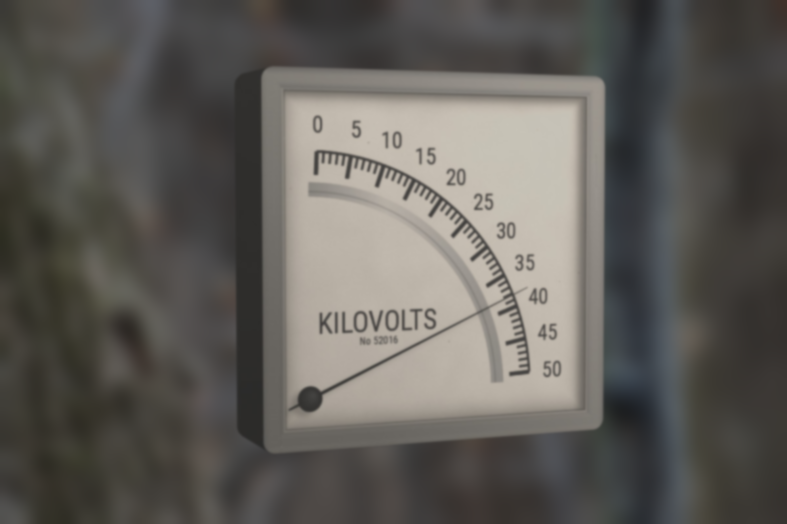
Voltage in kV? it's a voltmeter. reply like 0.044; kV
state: 38; kV
